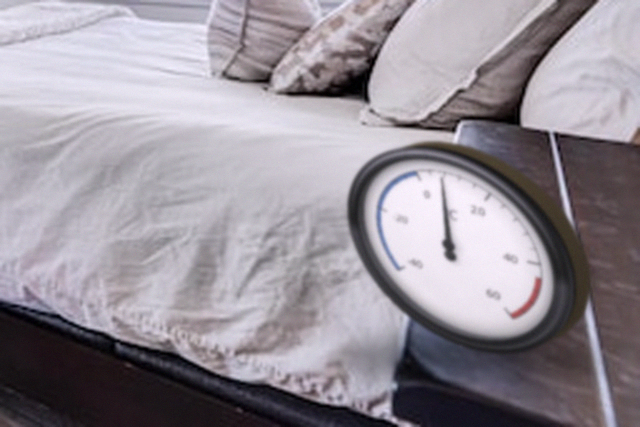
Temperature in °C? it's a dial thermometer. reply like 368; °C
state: 8; °C
